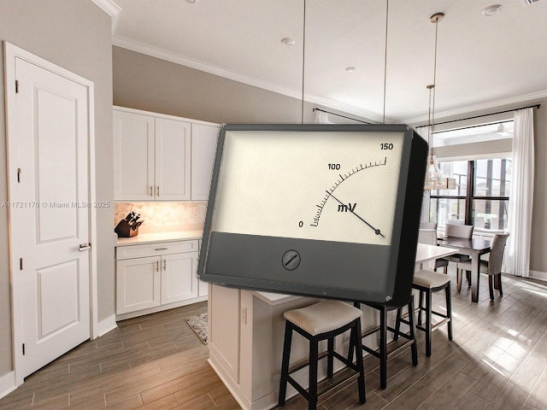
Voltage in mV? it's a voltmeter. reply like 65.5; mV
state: 75; mV
